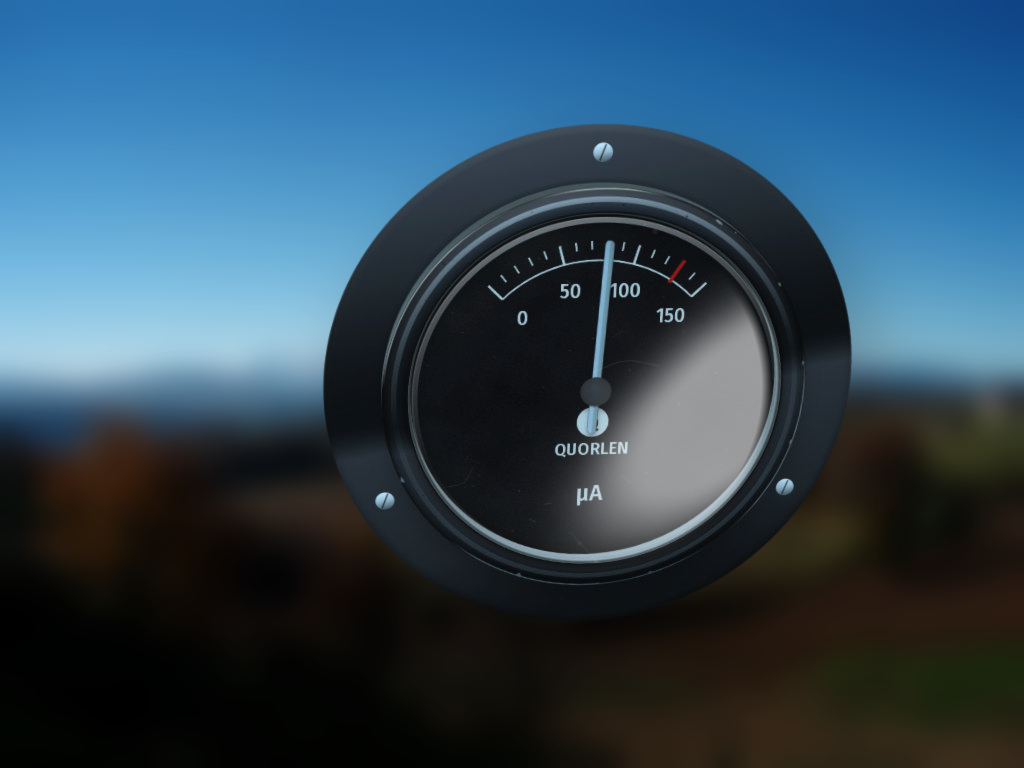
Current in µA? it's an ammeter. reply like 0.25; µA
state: 80; µA
